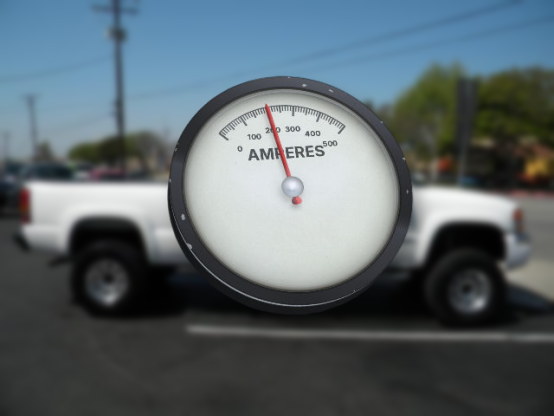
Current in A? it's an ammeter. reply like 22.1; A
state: 200; A
